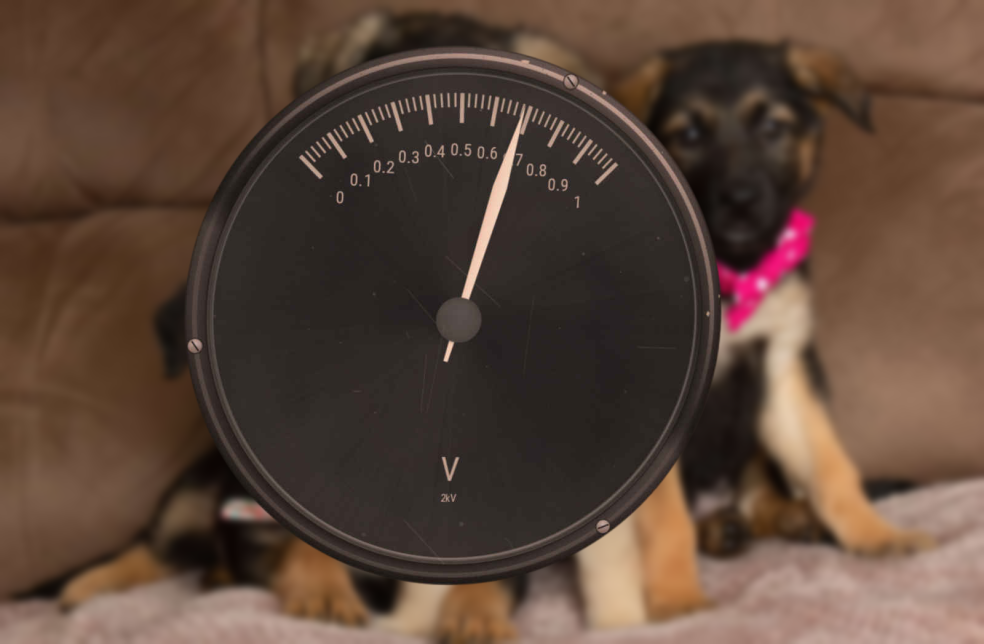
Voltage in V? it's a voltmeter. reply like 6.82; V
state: 0.68; V
